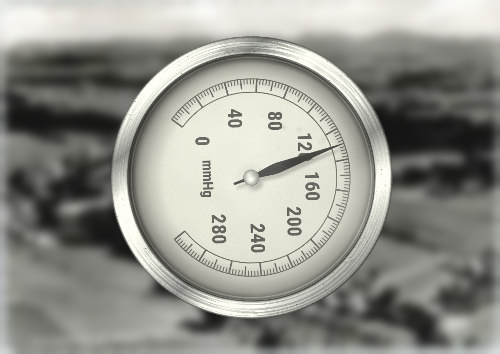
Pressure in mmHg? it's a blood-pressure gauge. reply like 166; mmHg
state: 130; mmHg
